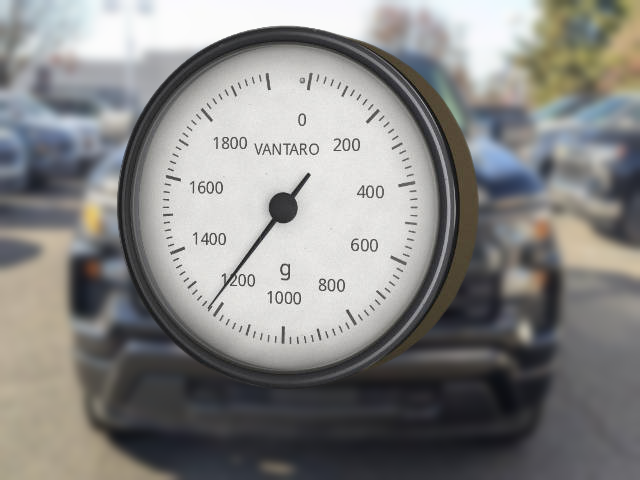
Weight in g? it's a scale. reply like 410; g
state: 1220; g
